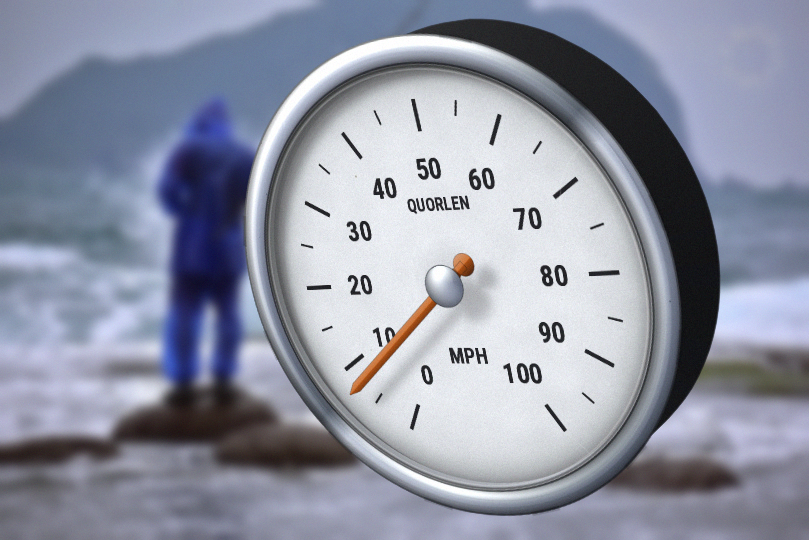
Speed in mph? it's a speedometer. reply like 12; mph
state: 7.5; mph
